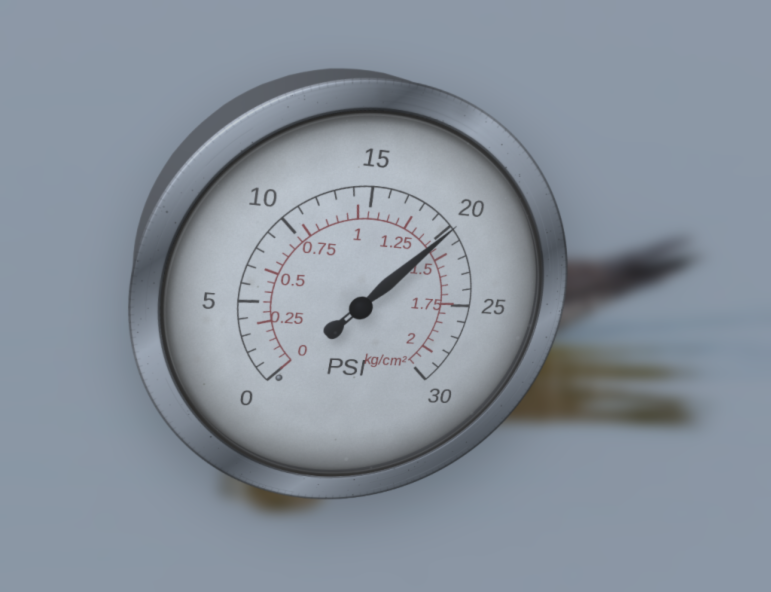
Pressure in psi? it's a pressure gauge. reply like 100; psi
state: 20; psi
